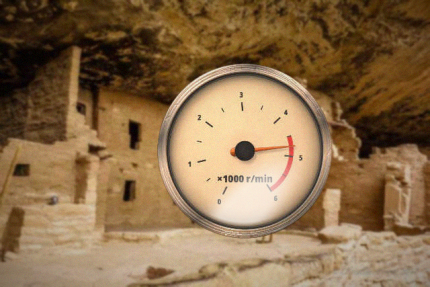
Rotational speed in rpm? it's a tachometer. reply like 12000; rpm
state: 4750; rpm
